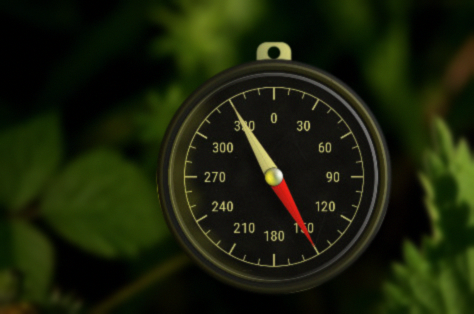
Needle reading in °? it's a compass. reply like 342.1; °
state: 150; °
